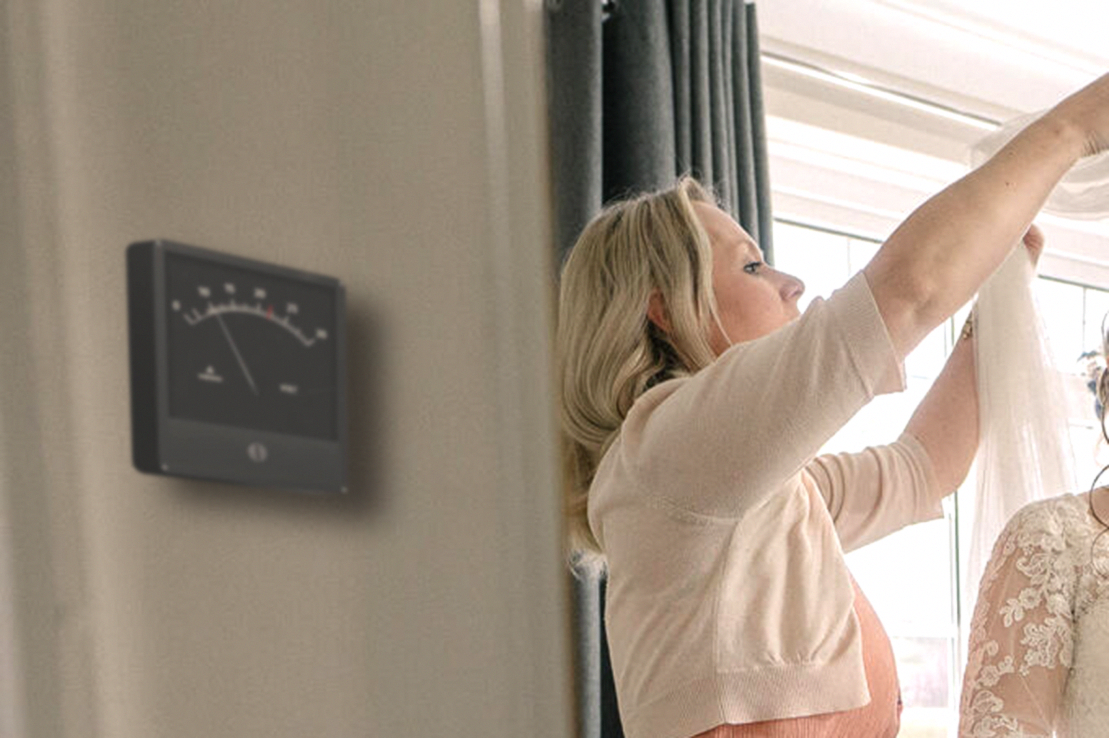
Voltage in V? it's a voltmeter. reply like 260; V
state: 10; V
